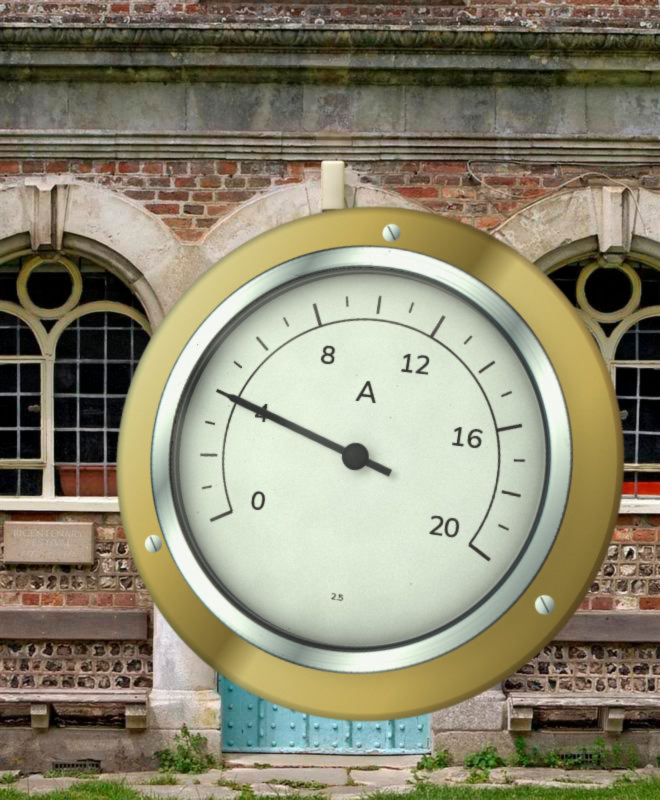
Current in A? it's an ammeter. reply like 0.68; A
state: 4; A
